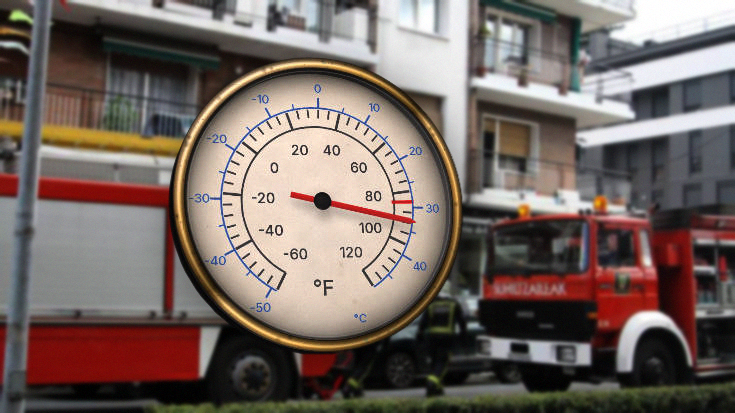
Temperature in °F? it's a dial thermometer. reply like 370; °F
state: 92; °F
